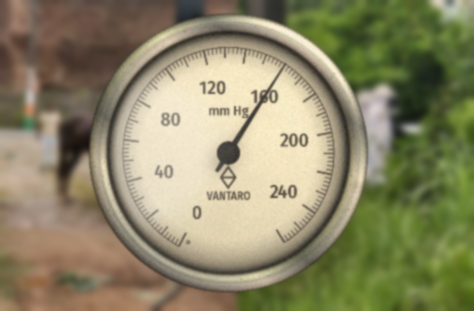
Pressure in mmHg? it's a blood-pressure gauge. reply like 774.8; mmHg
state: 160; mmHg
